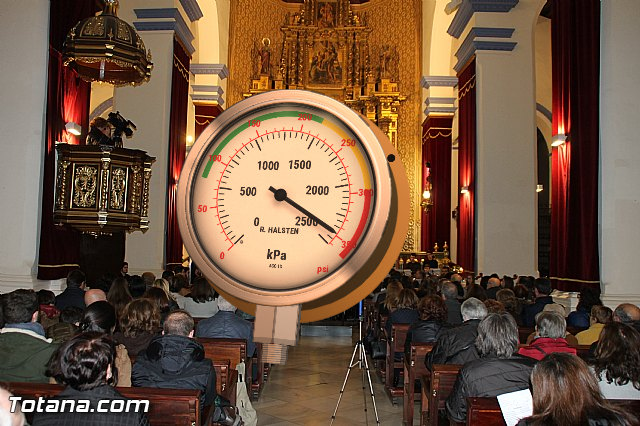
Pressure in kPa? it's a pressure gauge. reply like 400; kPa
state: 2400; kPa
